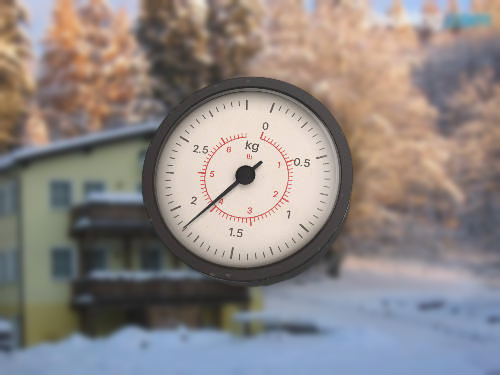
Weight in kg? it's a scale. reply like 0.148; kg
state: 1.85; kg
